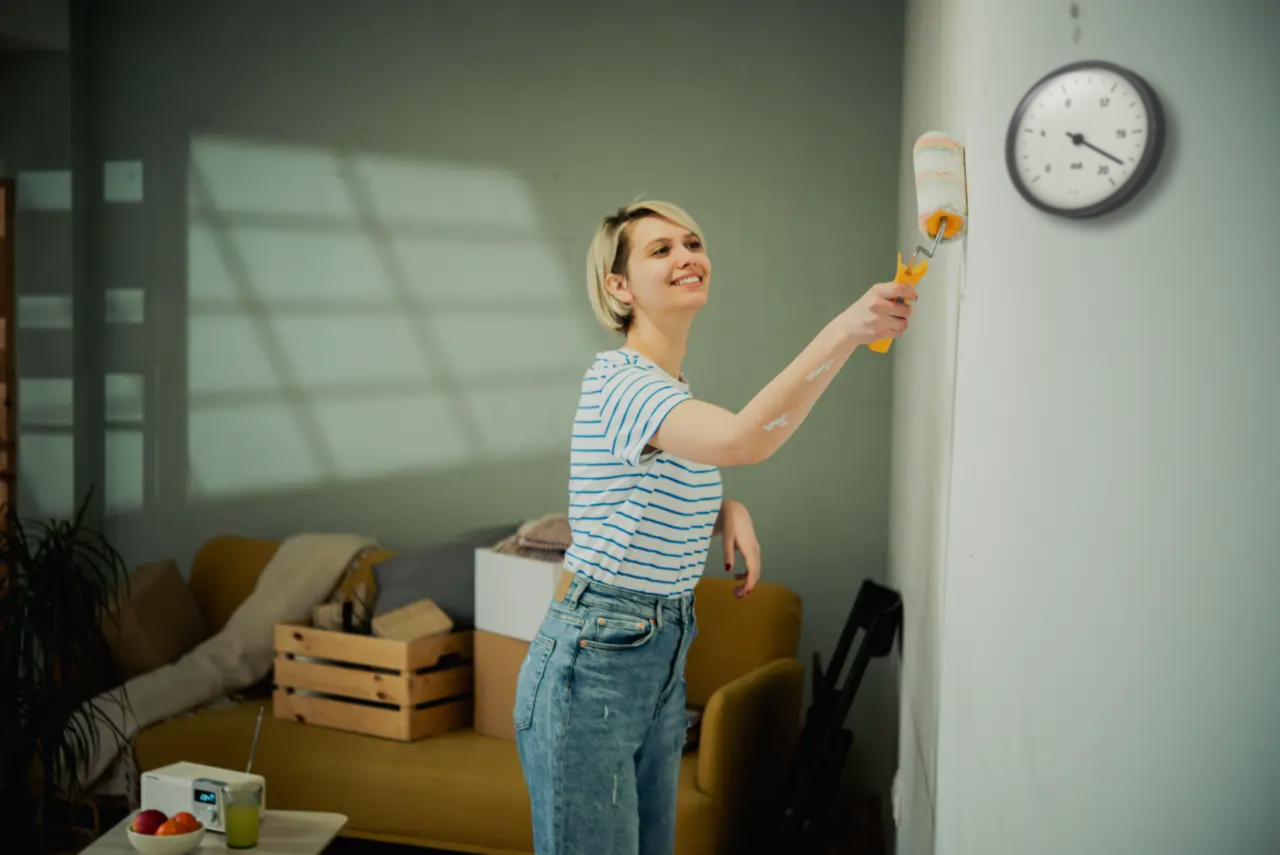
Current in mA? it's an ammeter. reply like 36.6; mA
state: 18.5; mA
